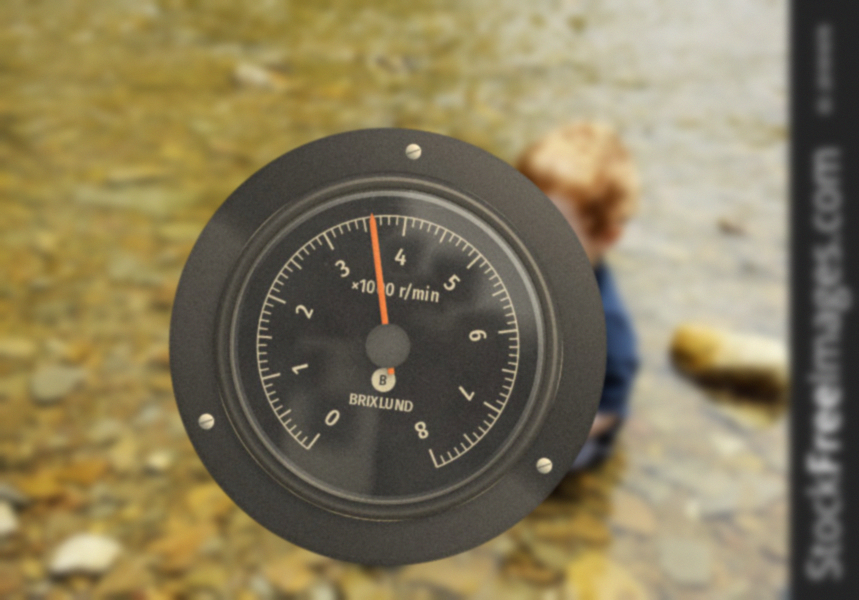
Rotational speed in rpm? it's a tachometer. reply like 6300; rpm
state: 3600; rpm
